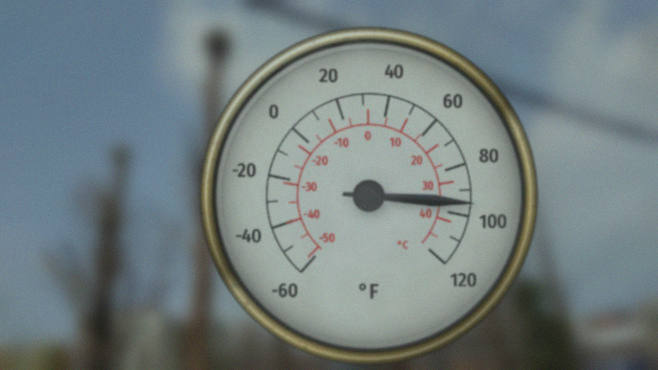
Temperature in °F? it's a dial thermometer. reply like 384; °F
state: 95; °F
